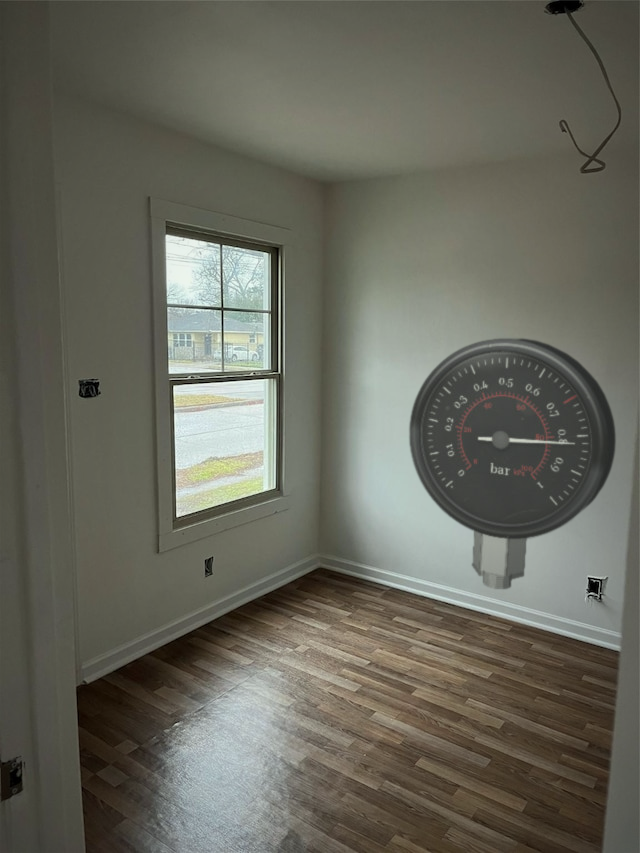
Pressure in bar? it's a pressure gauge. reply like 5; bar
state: 0.82; bar
